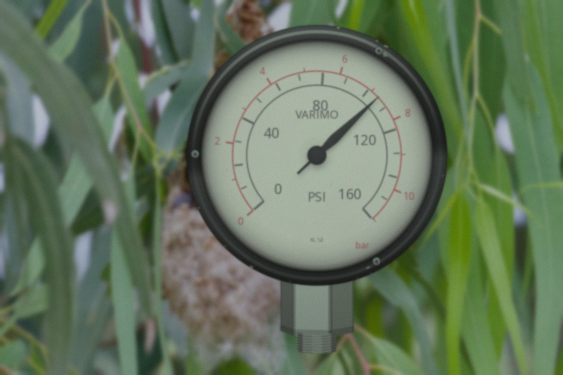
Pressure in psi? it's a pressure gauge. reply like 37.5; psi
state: 105; psi
